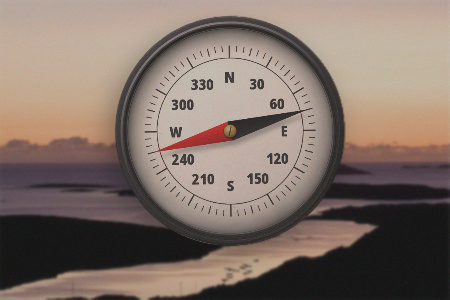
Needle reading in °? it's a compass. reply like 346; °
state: 255; °
